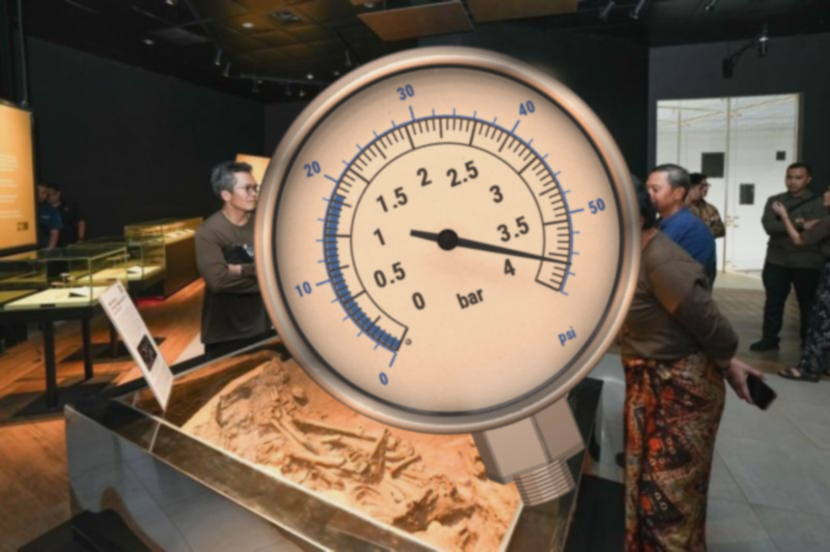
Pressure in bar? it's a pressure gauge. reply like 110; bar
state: 3.8; bar
